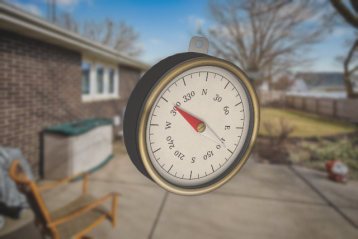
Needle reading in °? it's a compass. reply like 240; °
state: 300; °
